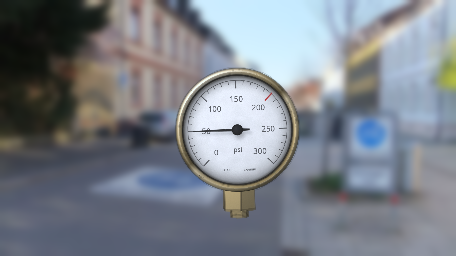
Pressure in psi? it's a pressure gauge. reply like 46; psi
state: 50; psi
